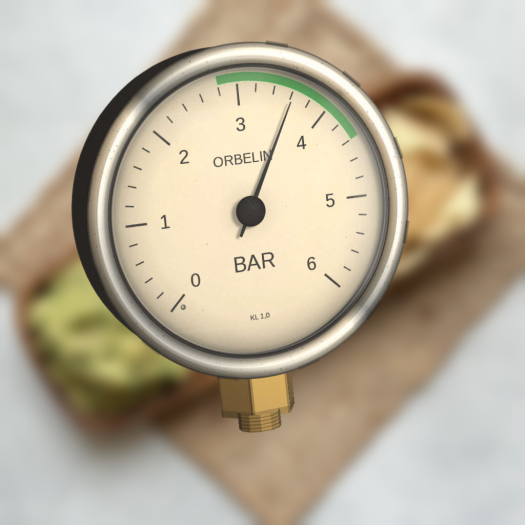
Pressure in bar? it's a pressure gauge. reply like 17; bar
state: 3.6; bar
